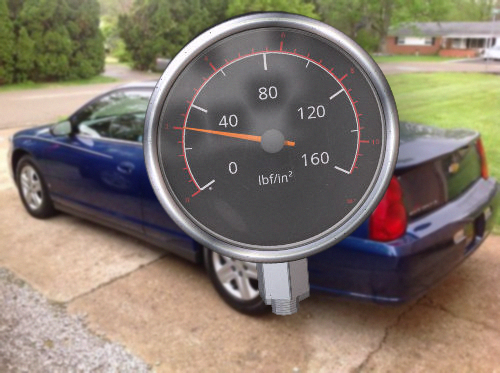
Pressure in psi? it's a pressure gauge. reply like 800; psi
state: 30; psi
